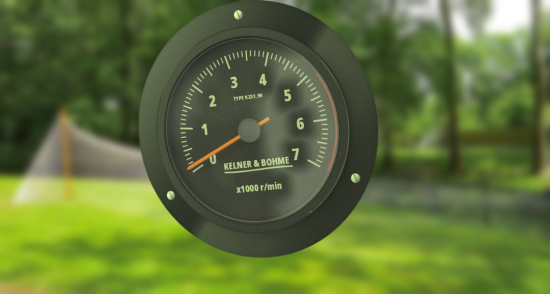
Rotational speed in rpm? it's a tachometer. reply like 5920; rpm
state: 100; rpm
